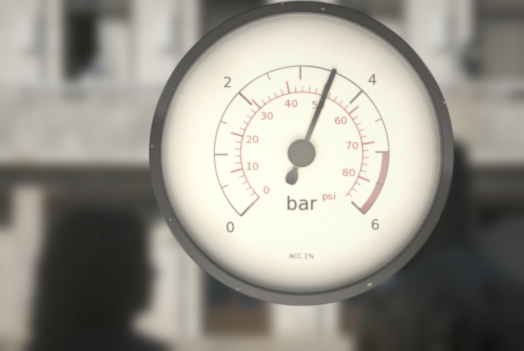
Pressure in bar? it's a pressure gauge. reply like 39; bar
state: 3.5; bar
